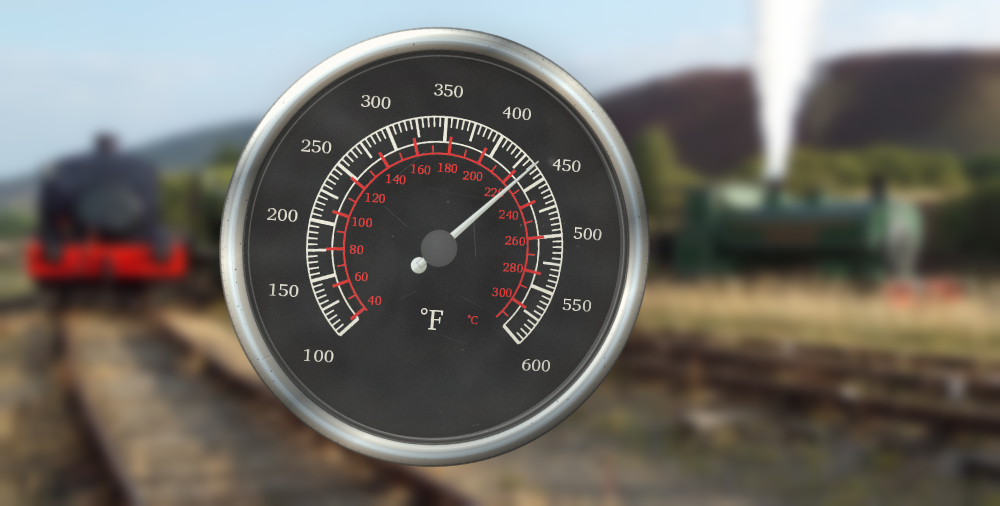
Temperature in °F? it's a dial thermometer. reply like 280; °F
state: 435; °F
